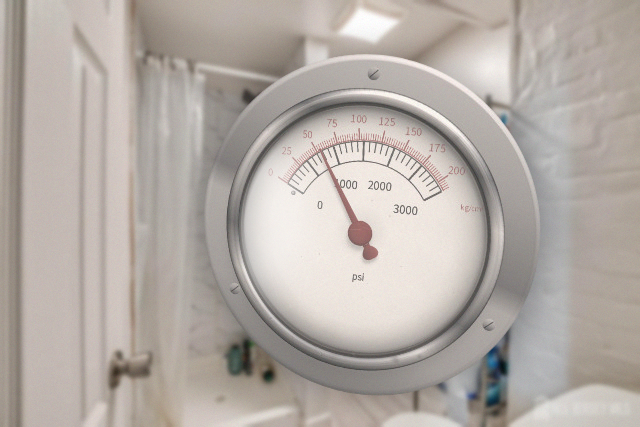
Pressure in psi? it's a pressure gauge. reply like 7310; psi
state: 800; psi
